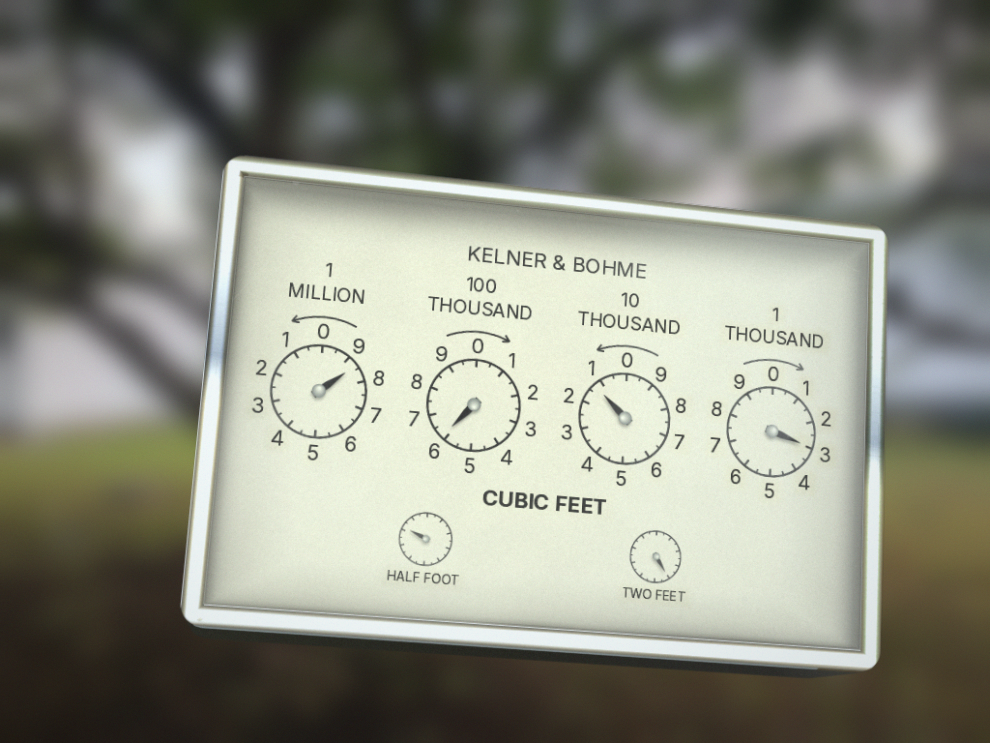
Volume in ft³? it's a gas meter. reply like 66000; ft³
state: 861300; ft³
